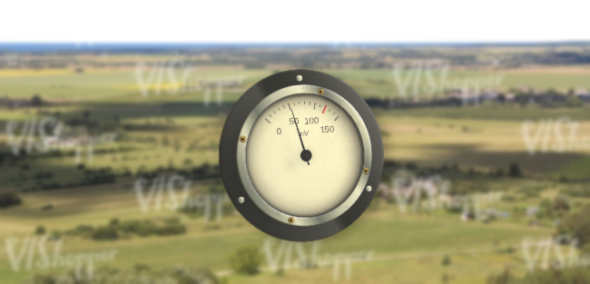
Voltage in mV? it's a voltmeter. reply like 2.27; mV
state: 50; mV
